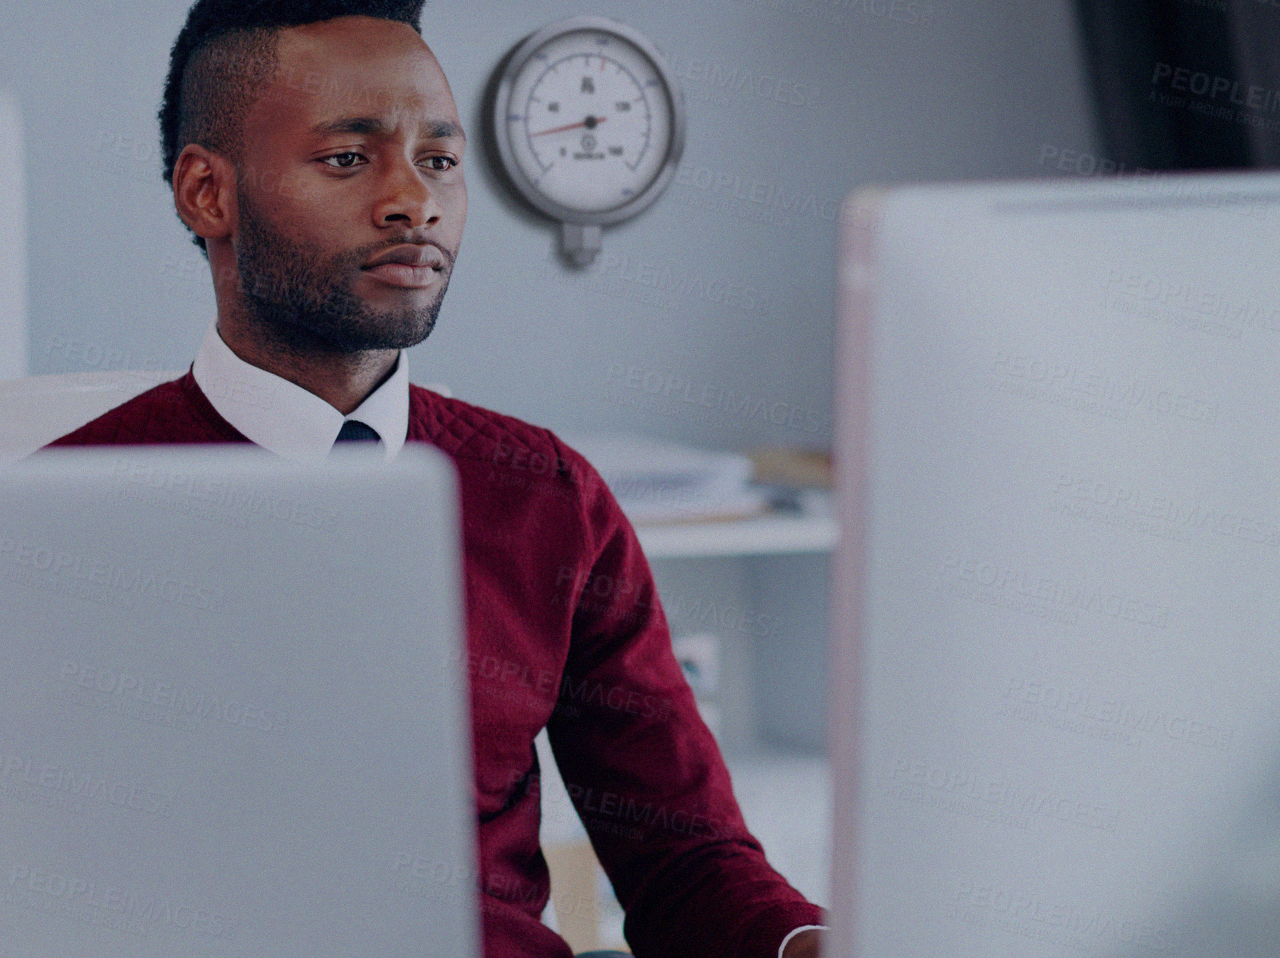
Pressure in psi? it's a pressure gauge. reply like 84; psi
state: 20; psi
